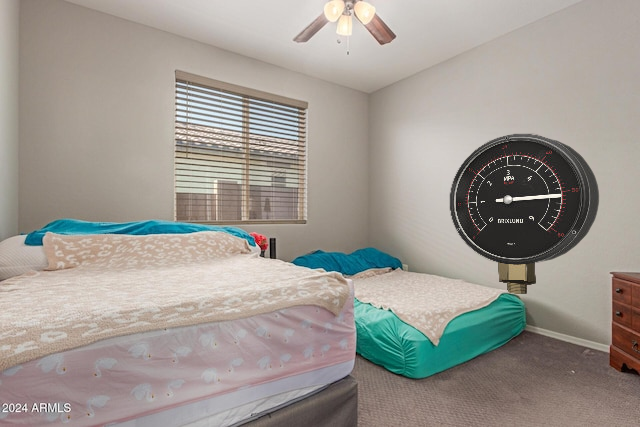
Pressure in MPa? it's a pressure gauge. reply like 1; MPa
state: 5; MPa
